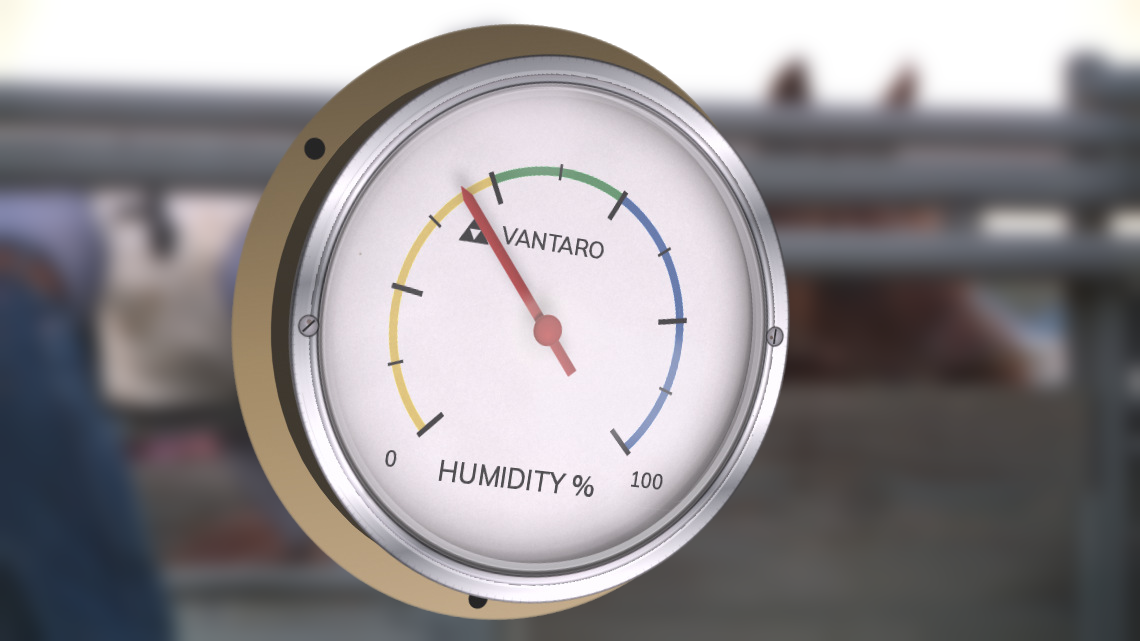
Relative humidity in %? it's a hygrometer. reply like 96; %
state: 35; %
